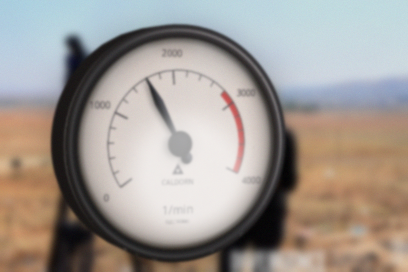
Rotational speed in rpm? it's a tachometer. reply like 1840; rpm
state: 1600; rpm
